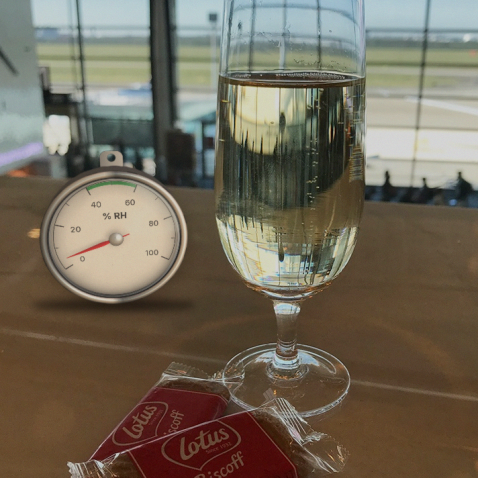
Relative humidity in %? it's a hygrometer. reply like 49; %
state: 5; %
